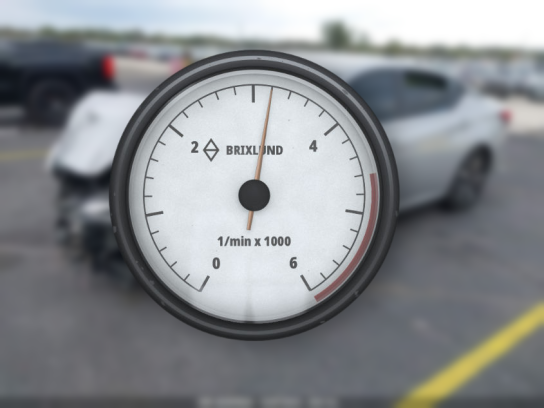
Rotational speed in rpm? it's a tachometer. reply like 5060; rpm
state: 3200; rpm
